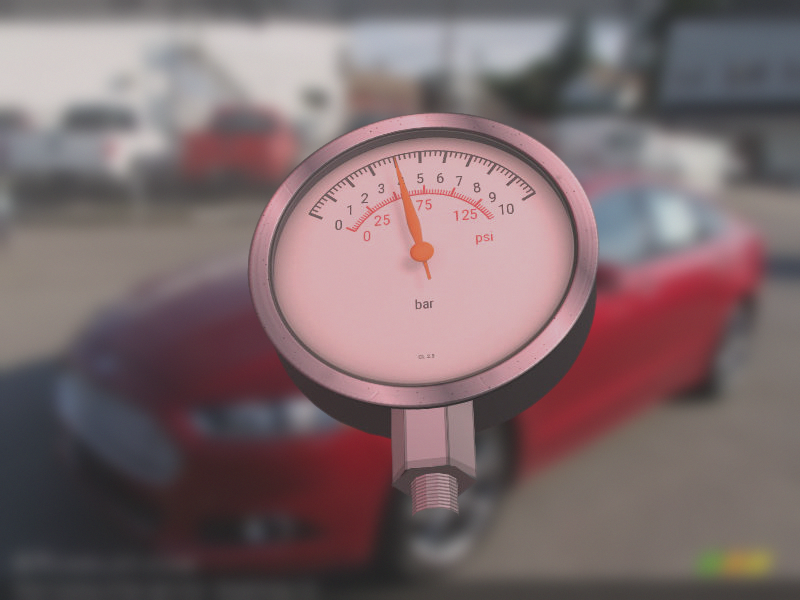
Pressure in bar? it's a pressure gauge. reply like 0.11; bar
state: 4; bar
